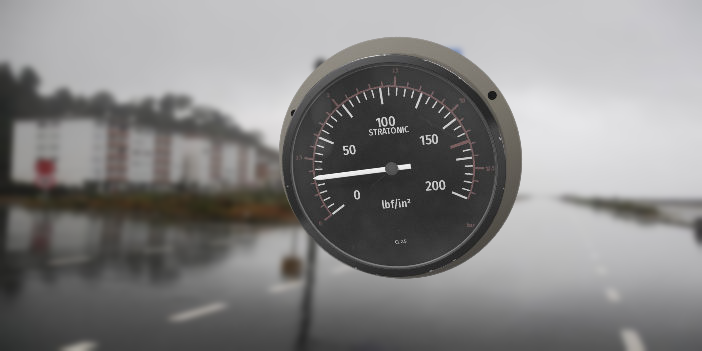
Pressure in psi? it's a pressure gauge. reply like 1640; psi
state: 25; psi
